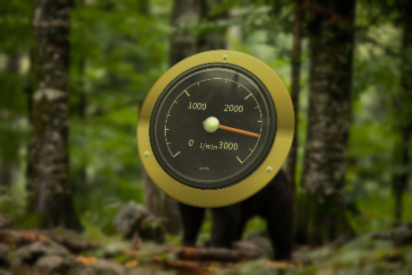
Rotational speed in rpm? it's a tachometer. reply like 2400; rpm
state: 2600; rpm
